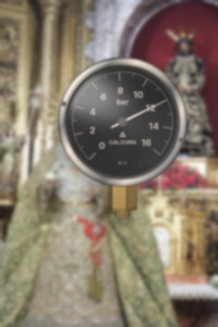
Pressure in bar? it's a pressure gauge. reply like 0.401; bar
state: 12; bar
